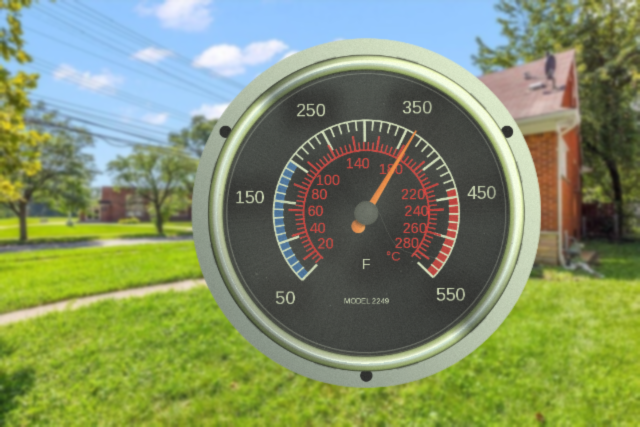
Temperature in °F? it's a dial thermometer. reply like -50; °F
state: 360; °F
